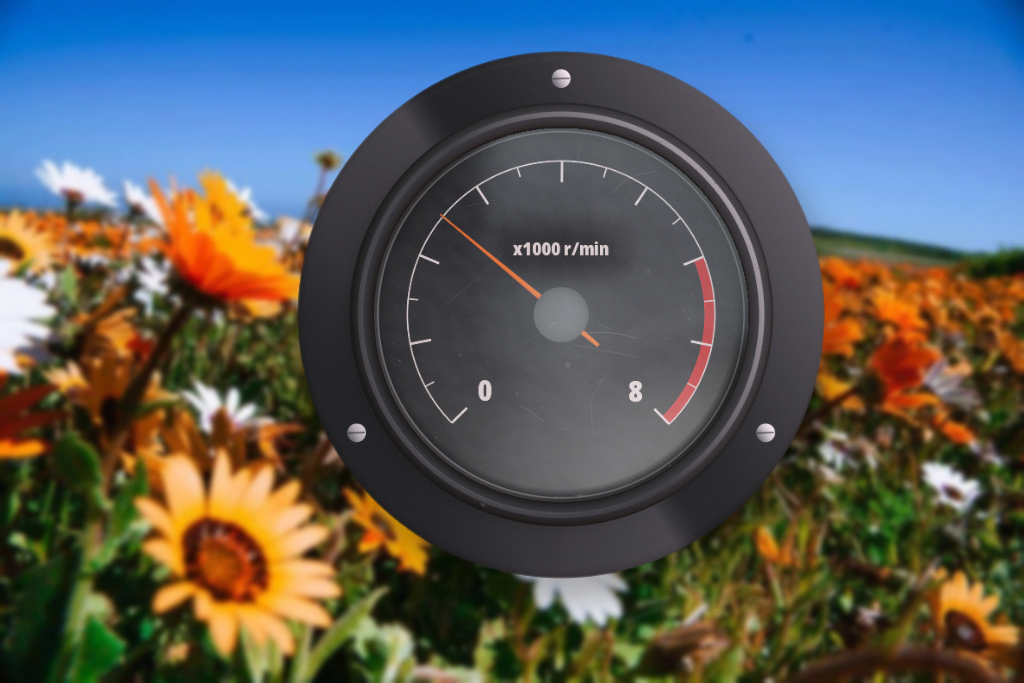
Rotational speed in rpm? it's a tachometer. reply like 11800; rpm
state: 2500; rpm
